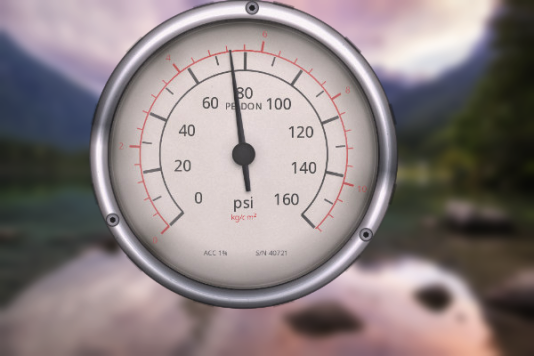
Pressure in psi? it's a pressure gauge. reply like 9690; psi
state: 75; psi
